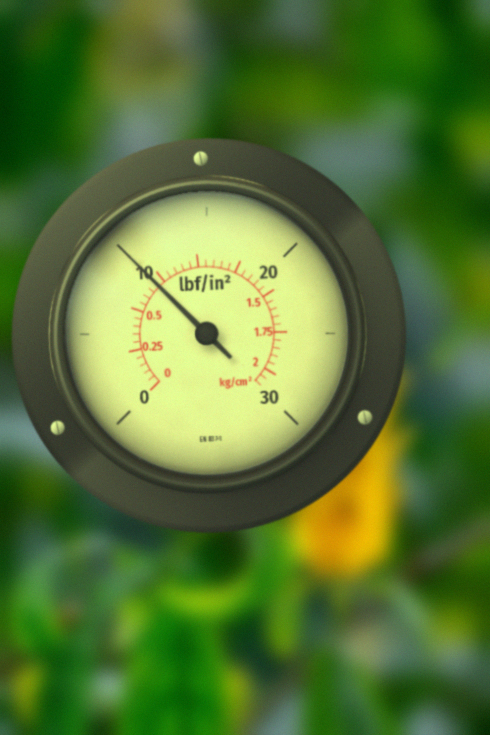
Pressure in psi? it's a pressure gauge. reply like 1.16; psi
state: 10; psi
